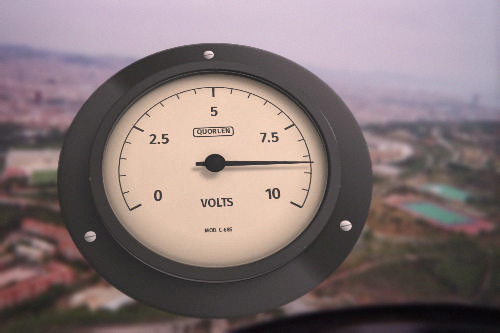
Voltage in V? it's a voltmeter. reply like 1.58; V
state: 8.75; V
